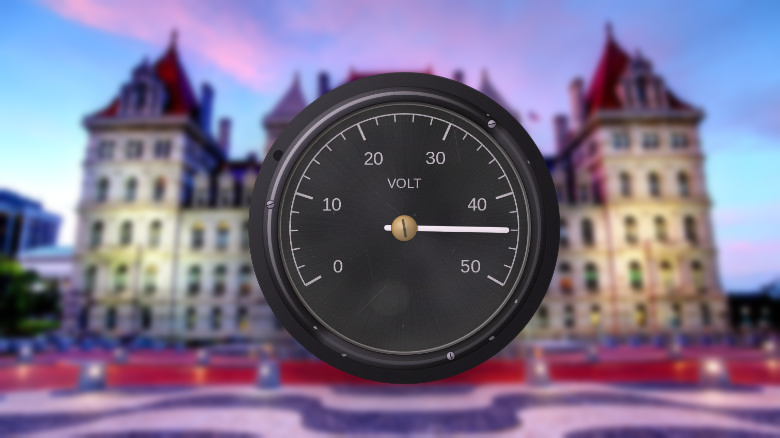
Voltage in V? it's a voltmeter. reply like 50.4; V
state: 44; V
